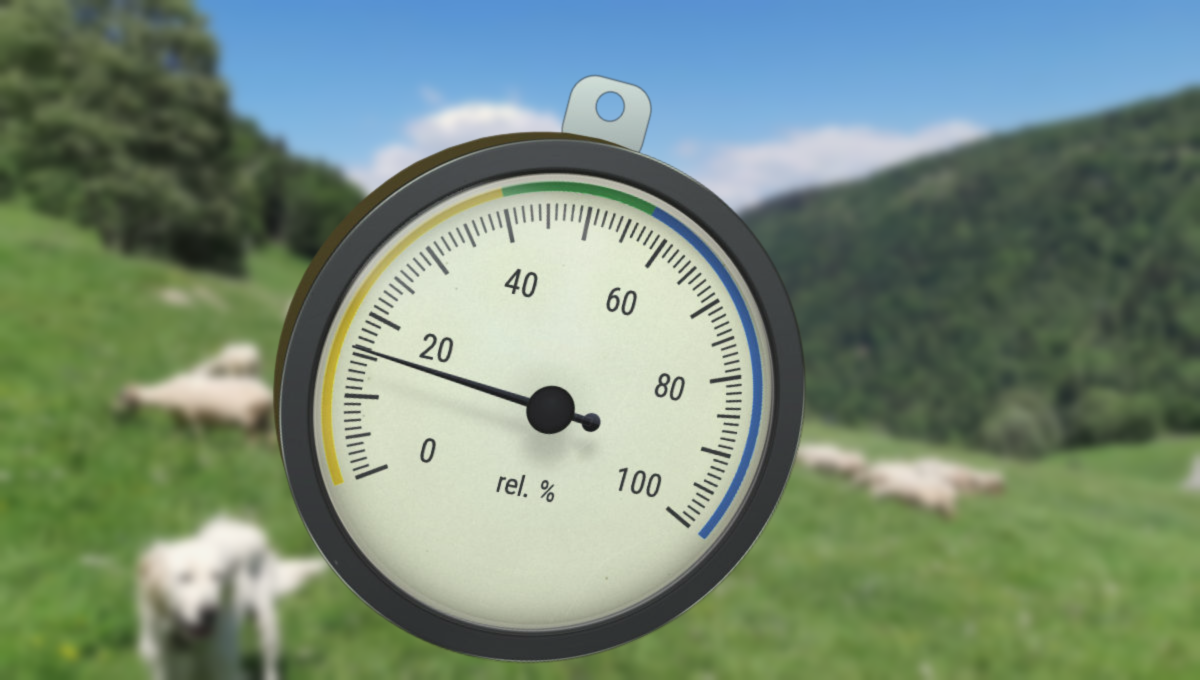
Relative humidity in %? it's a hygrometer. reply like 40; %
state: 16; %
